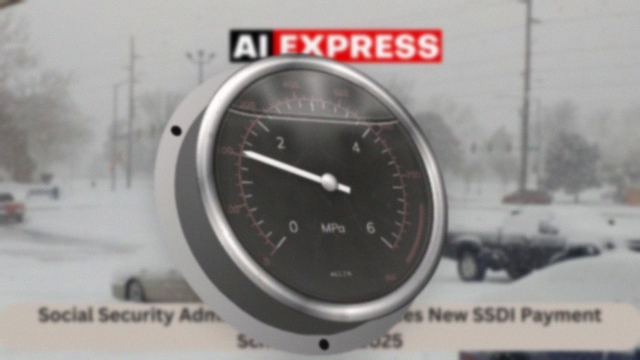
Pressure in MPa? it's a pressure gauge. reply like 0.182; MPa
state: 1.4; MPa
